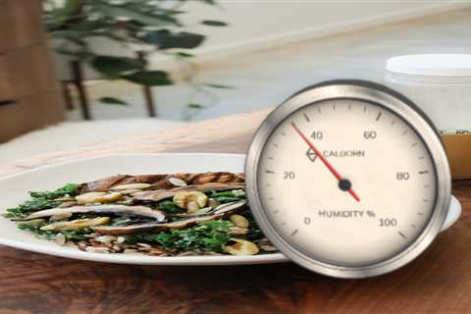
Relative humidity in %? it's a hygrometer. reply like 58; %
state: 36; %
